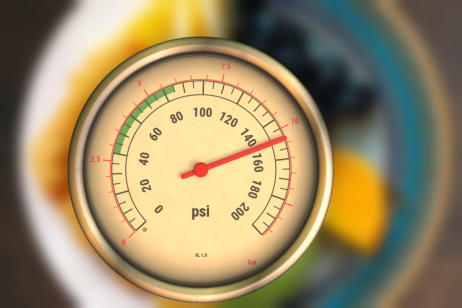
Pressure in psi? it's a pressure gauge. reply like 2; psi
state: 150; psi
